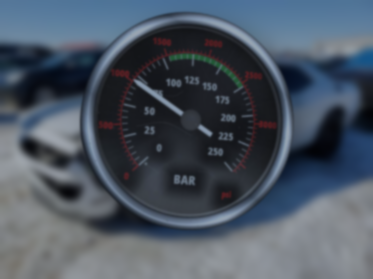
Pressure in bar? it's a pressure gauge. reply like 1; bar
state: 70; bar
